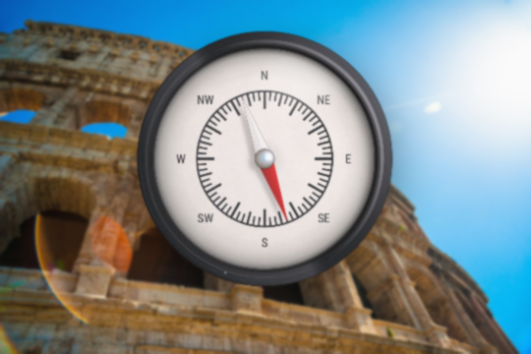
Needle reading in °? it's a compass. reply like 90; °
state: 160; °
